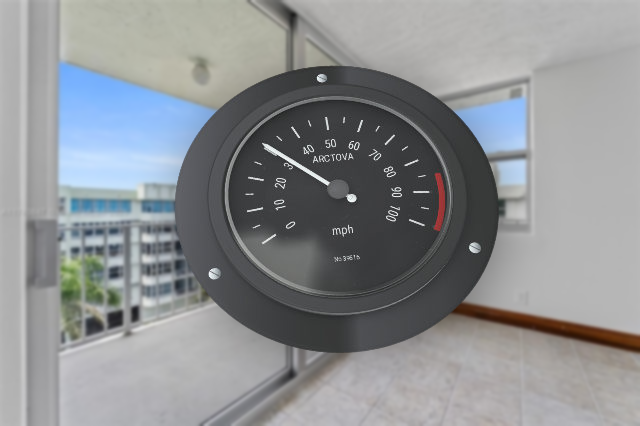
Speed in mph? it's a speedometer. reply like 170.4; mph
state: 30; mph
